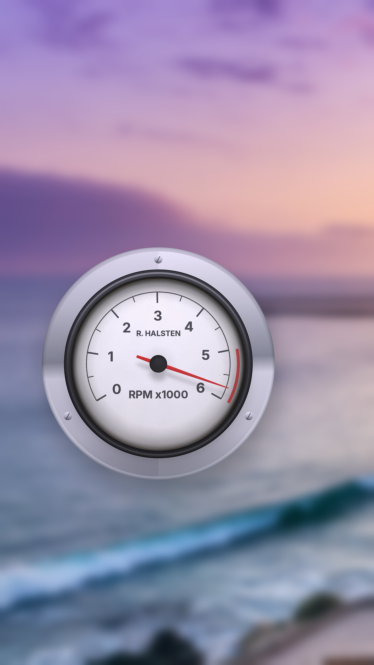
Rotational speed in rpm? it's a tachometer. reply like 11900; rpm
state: 5750; rpm
